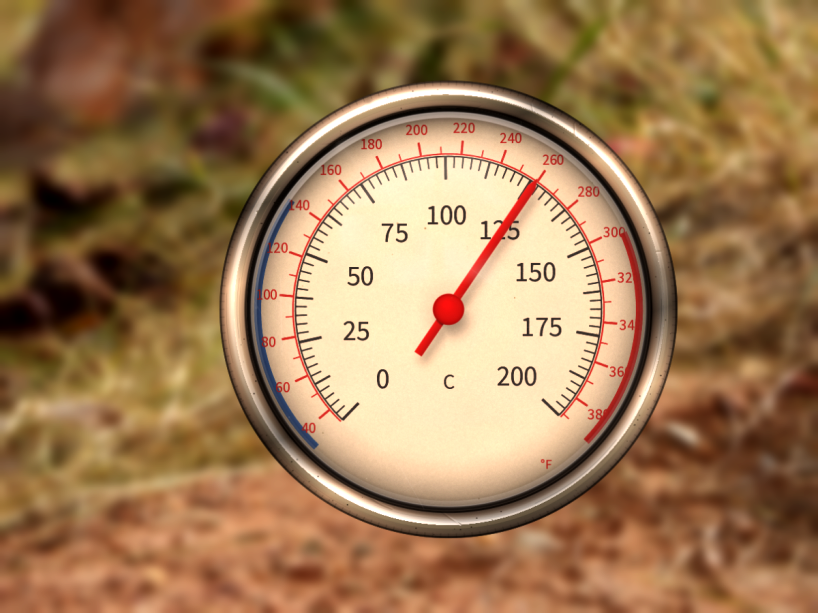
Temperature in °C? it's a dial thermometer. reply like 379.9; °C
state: 126.25; °C
